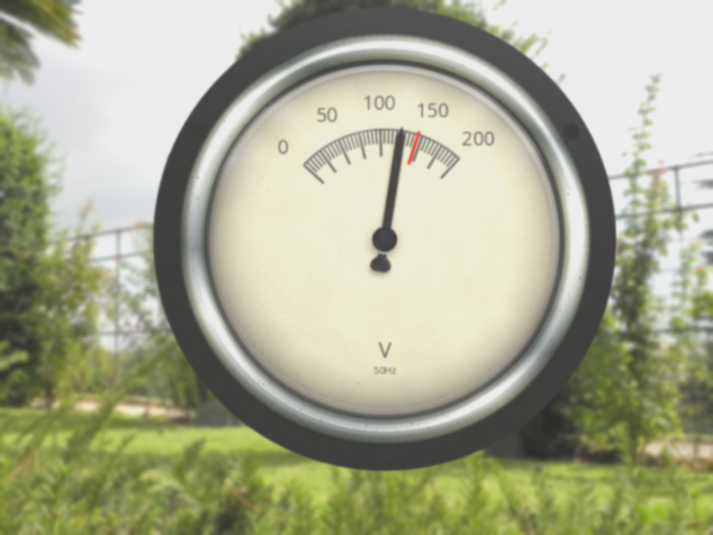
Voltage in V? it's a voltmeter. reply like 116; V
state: 125; V
